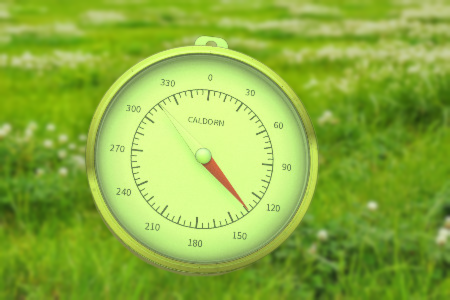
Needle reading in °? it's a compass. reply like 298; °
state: 135; °
